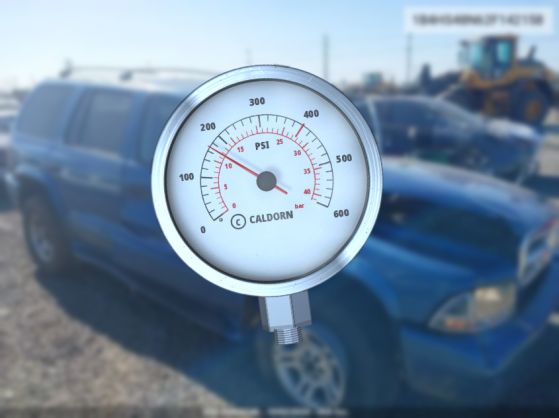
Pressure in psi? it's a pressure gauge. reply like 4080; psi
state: 170; psi
